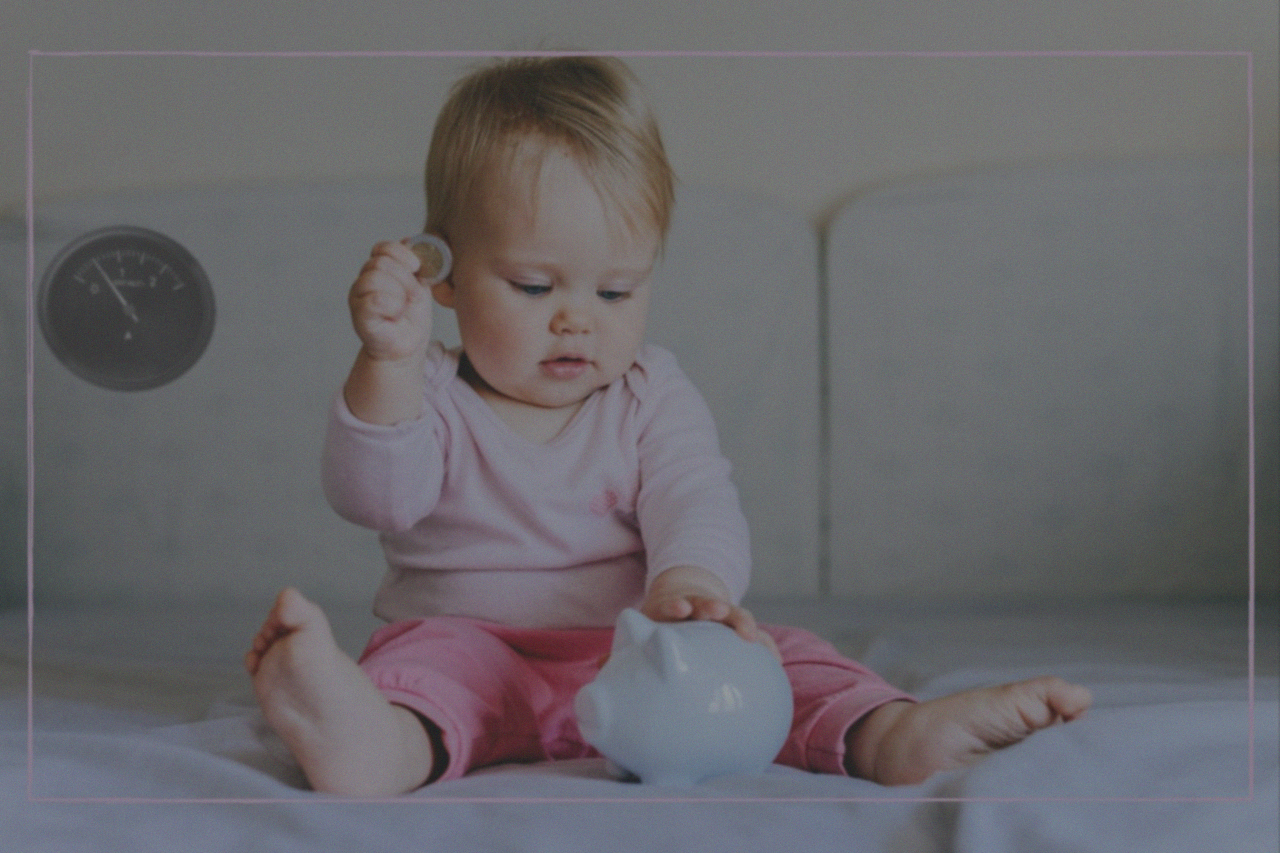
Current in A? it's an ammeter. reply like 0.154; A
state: 0.5; A
